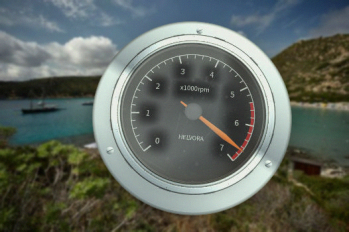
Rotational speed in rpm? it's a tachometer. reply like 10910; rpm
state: 6700; rpm
